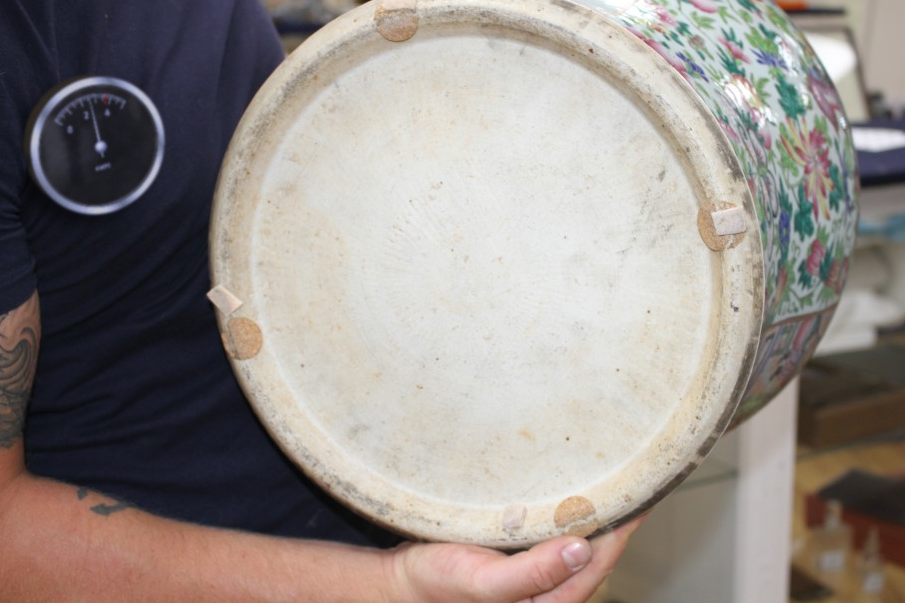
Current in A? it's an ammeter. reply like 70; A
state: 2.5; A
